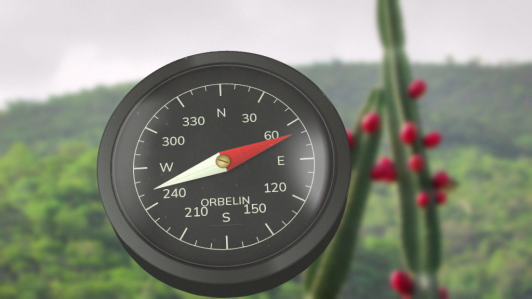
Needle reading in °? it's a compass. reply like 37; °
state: 70; °
